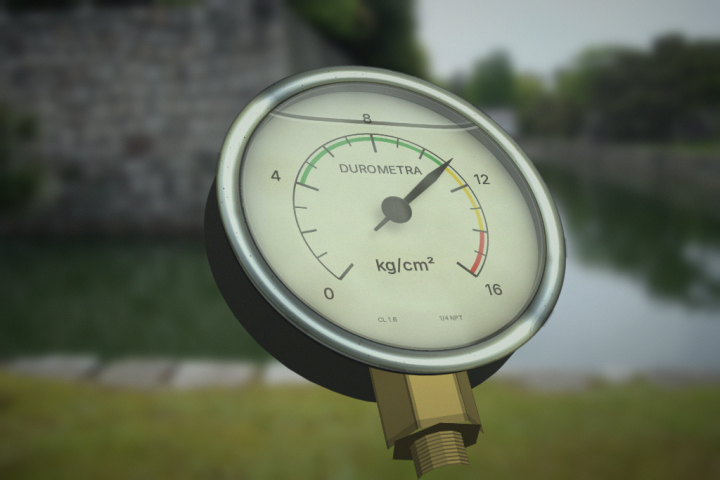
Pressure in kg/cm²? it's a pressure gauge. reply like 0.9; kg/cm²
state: 11; kg/cm²
